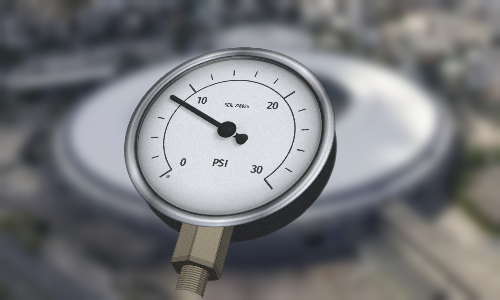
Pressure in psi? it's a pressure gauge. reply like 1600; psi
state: 8; psi
